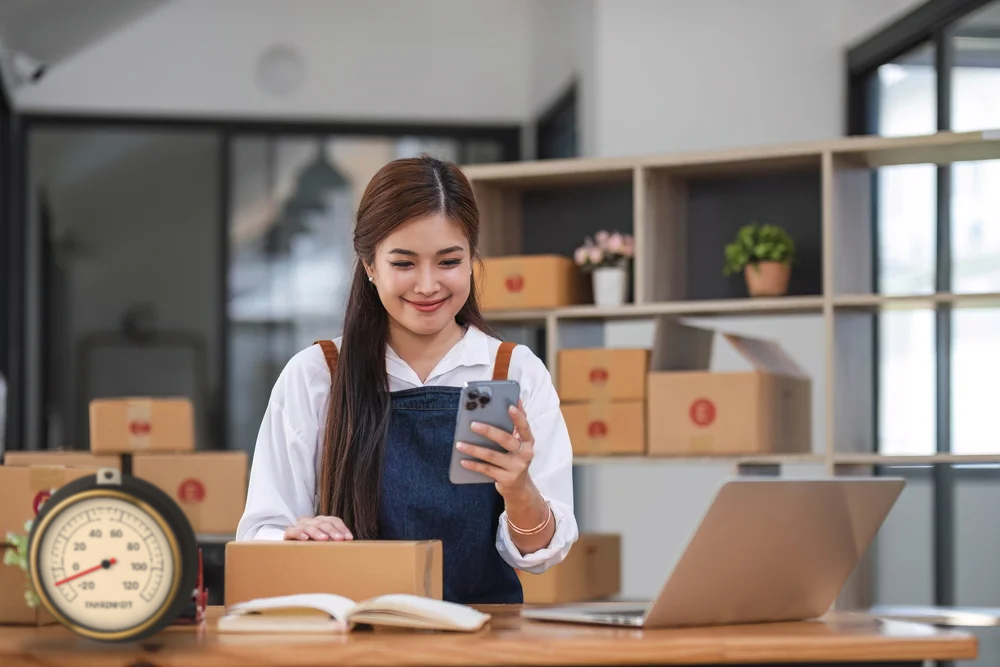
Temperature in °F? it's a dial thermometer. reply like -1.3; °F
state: -8; °F
